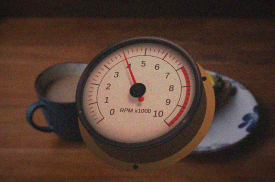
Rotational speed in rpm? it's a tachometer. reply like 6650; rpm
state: 4000; rpm
